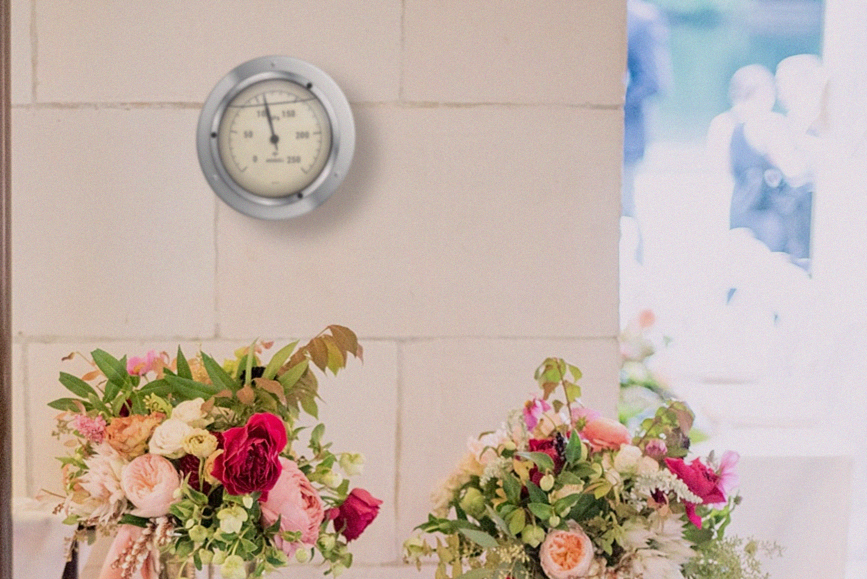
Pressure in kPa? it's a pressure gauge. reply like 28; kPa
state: 110; kPa
